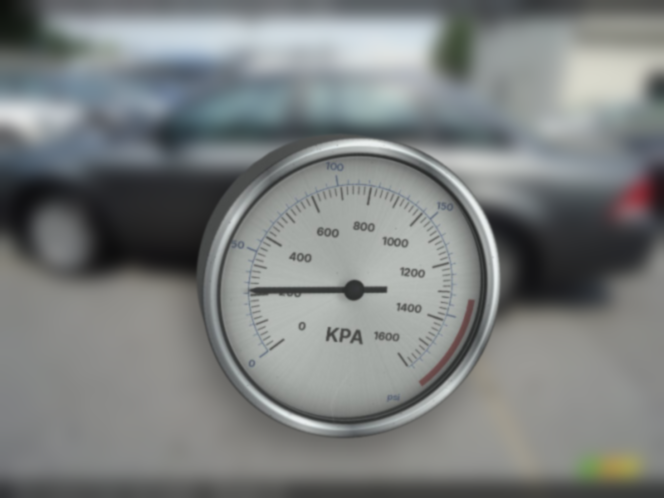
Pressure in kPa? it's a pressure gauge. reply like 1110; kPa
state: 220; kPa
